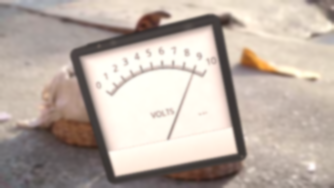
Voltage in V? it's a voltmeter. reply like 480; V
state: 9; V
